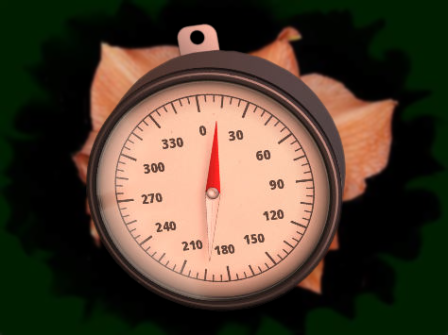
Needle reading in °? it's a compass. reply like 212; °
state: 12.5; °
